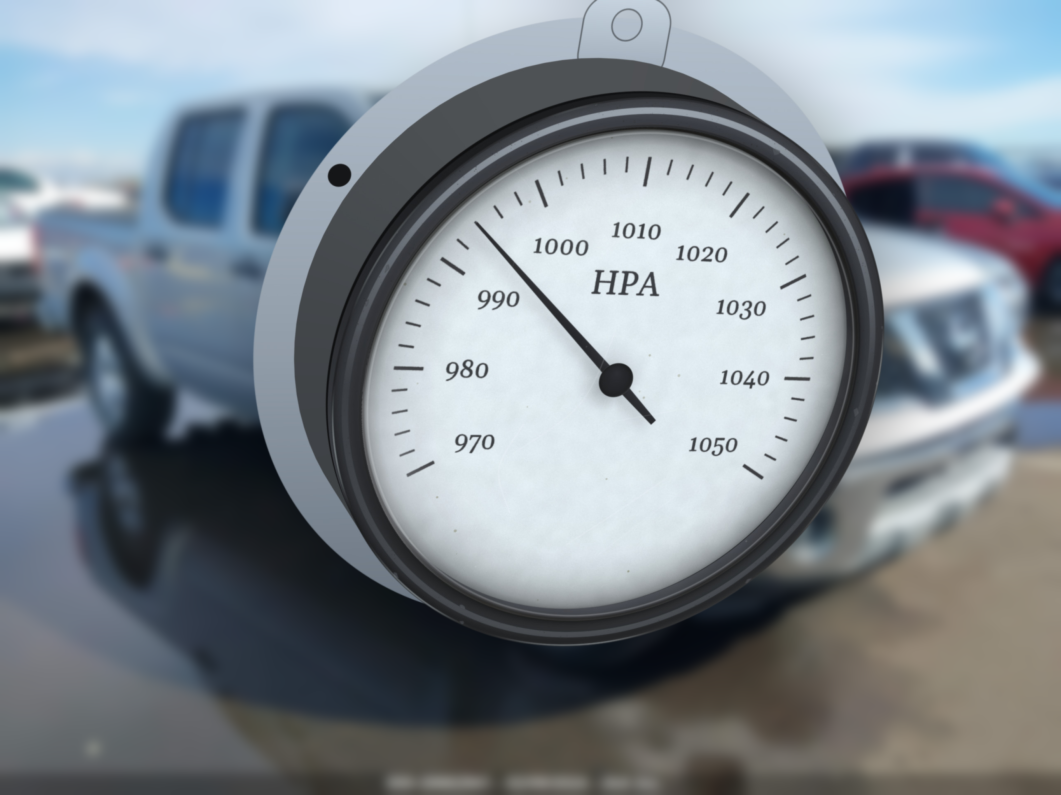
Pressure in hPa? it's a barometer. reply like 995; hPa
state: 994; hPa
